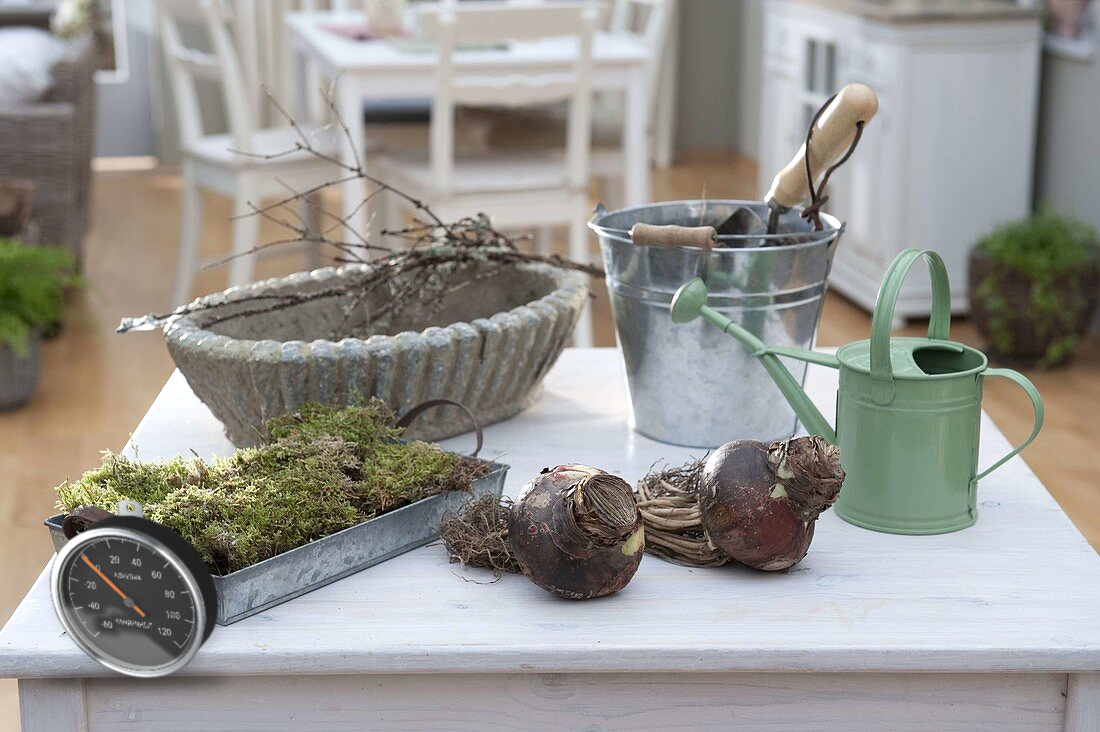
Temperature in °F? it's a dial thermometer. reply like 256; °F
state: 0; °F
